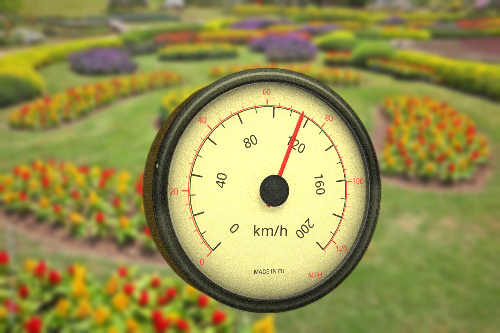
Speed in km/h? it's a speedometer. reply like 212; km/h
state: 115; km/h
